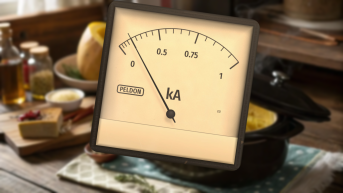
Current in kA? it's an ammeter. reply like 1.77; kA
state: 0.25; kA
